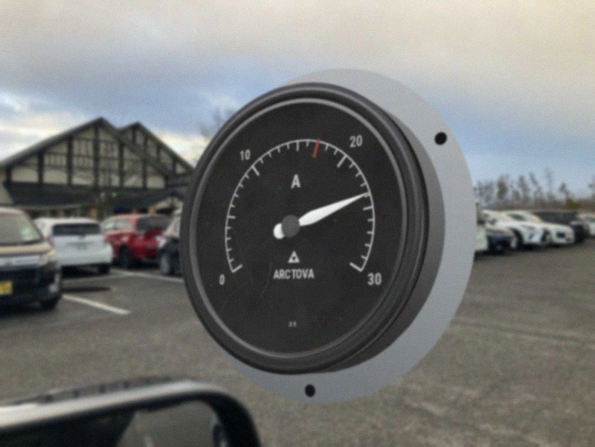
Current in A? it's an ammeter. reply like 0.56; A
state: 24; A
